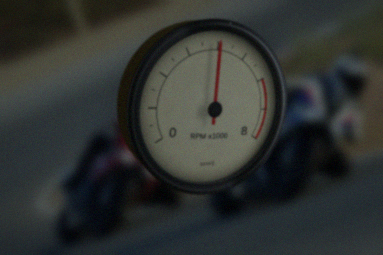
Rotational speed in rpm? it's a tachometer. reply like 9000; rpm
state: 4000; rpm
